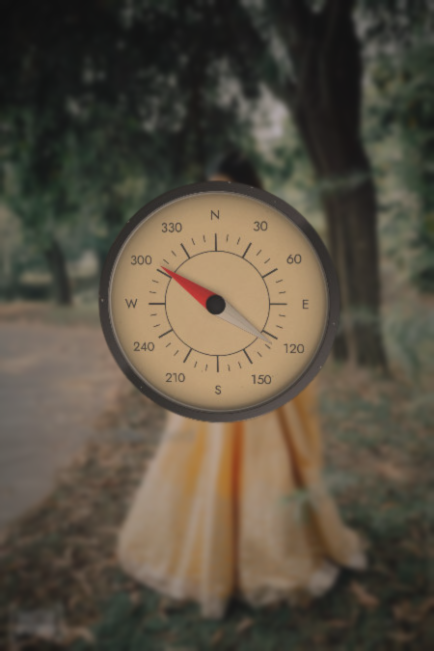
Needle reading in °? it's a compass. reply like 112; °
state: 305; °
